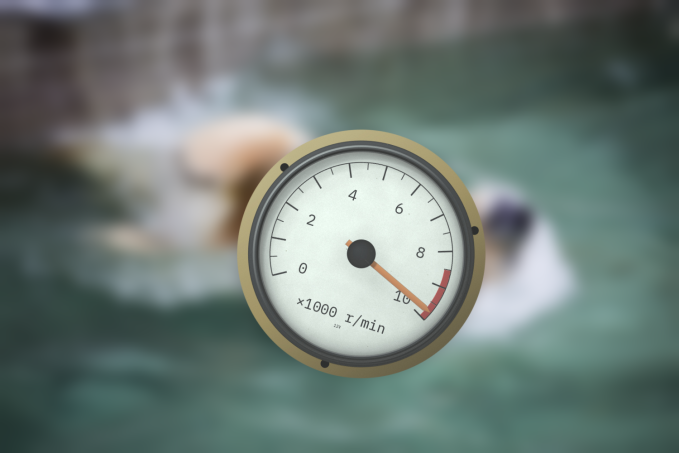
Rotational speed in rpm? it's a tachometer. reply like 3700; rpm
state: 9750; rpm
